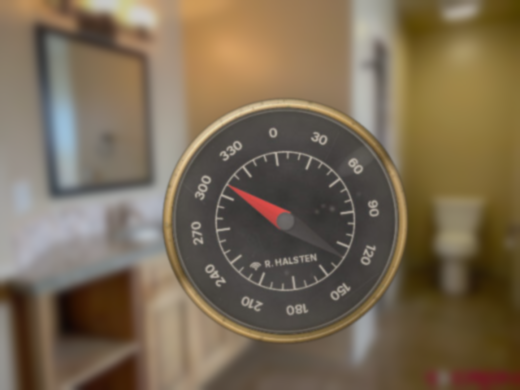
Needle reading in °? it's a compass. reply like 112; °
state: 310; °
